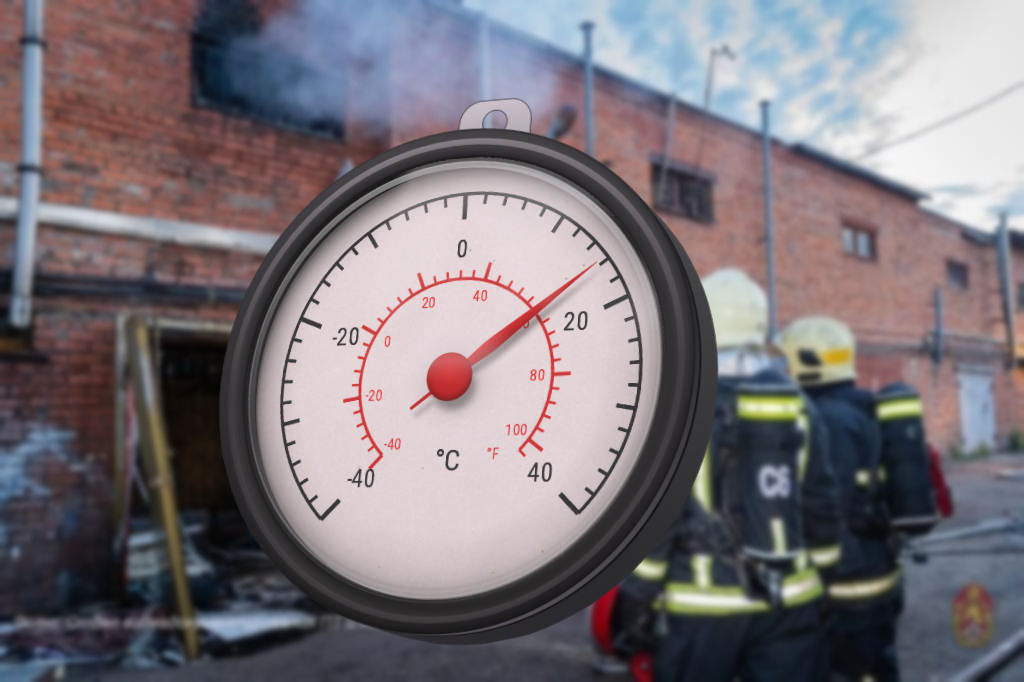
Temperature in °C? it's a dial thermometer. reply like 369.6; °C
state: 16; °C
